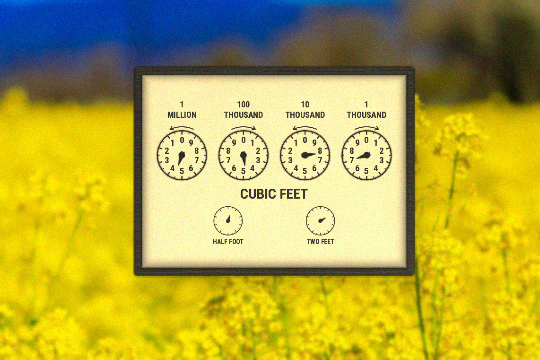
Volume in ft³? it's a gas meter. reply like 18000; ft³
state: 447700; ft³
